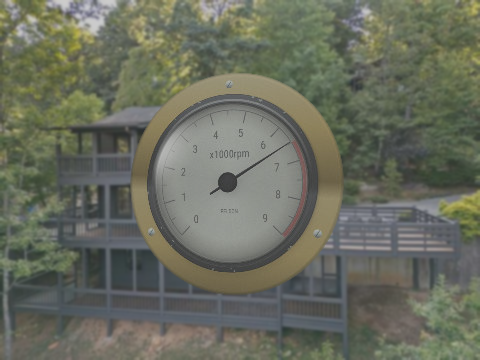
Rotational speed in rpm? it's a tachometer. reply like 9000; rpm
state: 6500; rpm
